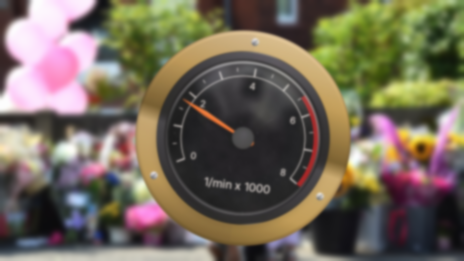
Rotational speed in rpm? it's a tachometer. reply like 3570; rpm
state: 1750; rpm
